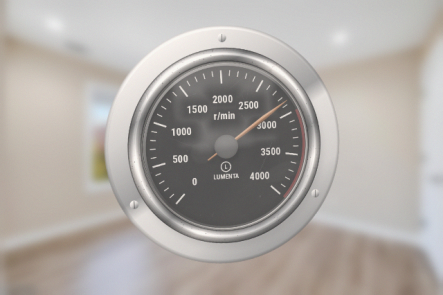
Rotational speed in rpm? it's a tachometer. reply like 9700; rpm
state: 2850; rpm
